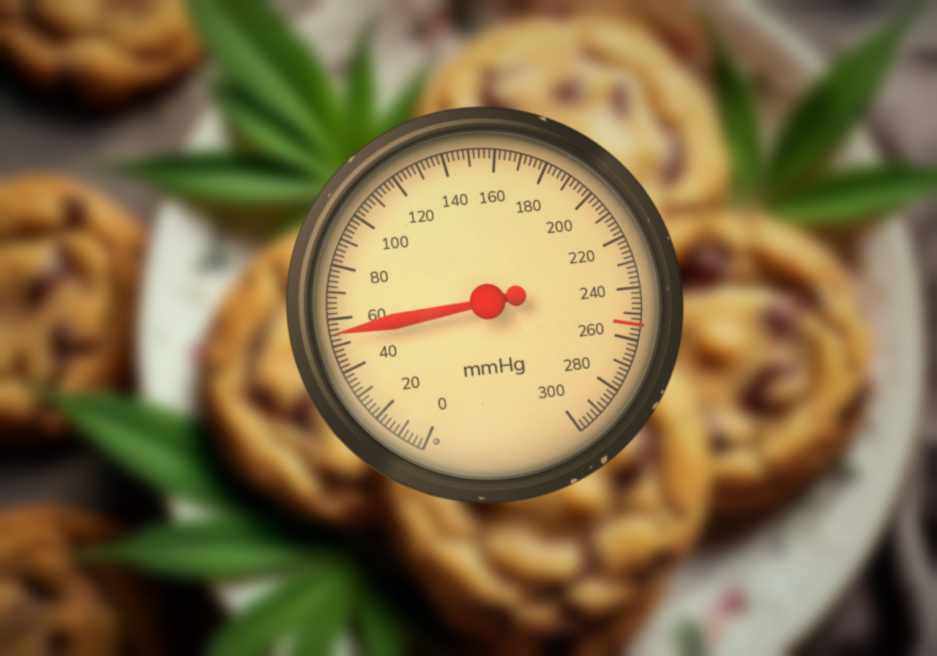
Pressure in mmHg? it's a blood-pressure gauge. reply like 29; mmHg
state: 54; mmHg
